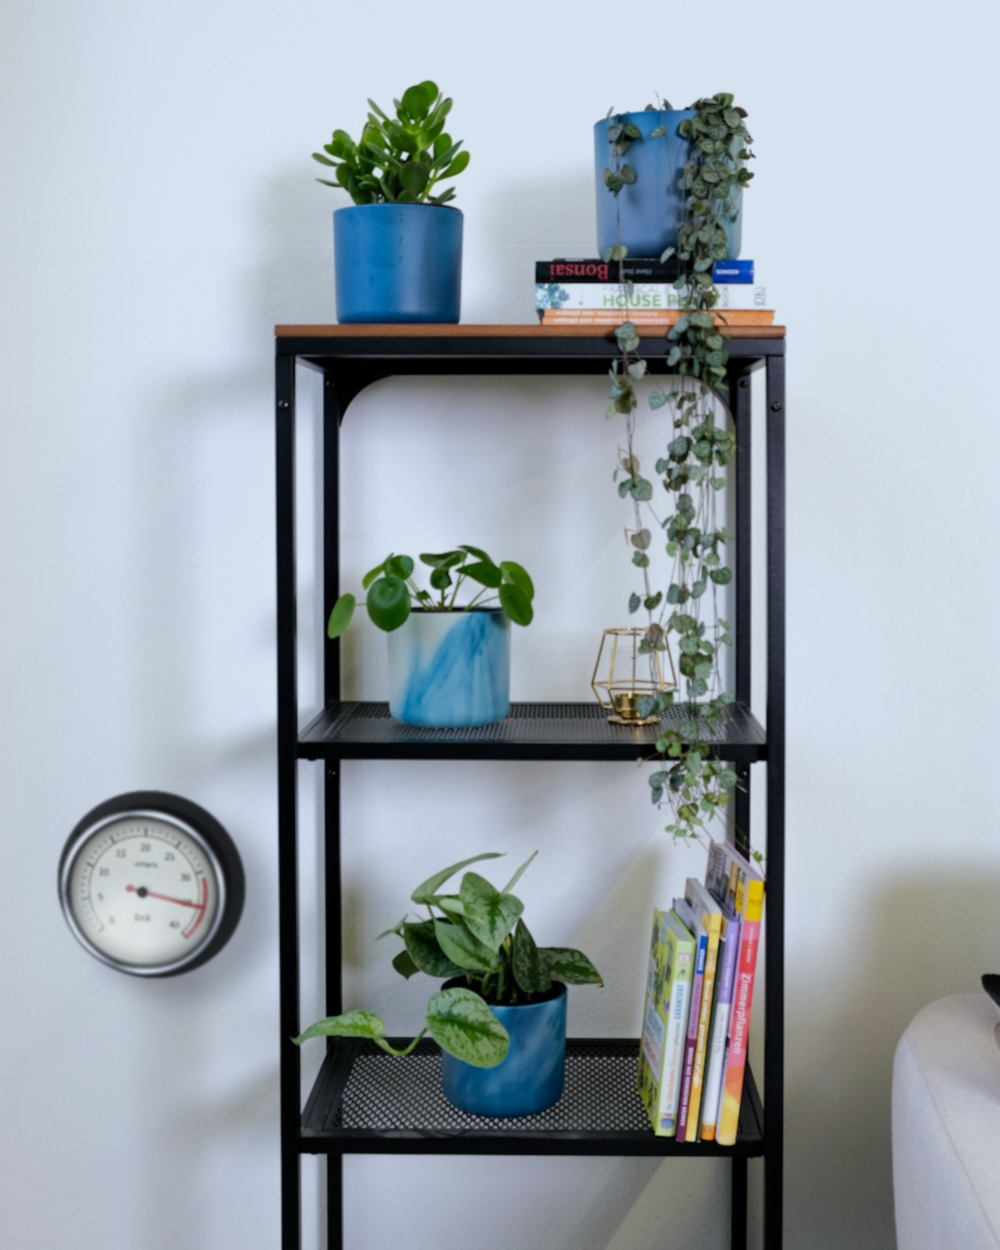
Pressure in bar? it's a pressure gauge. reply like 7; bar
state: 35; bar
